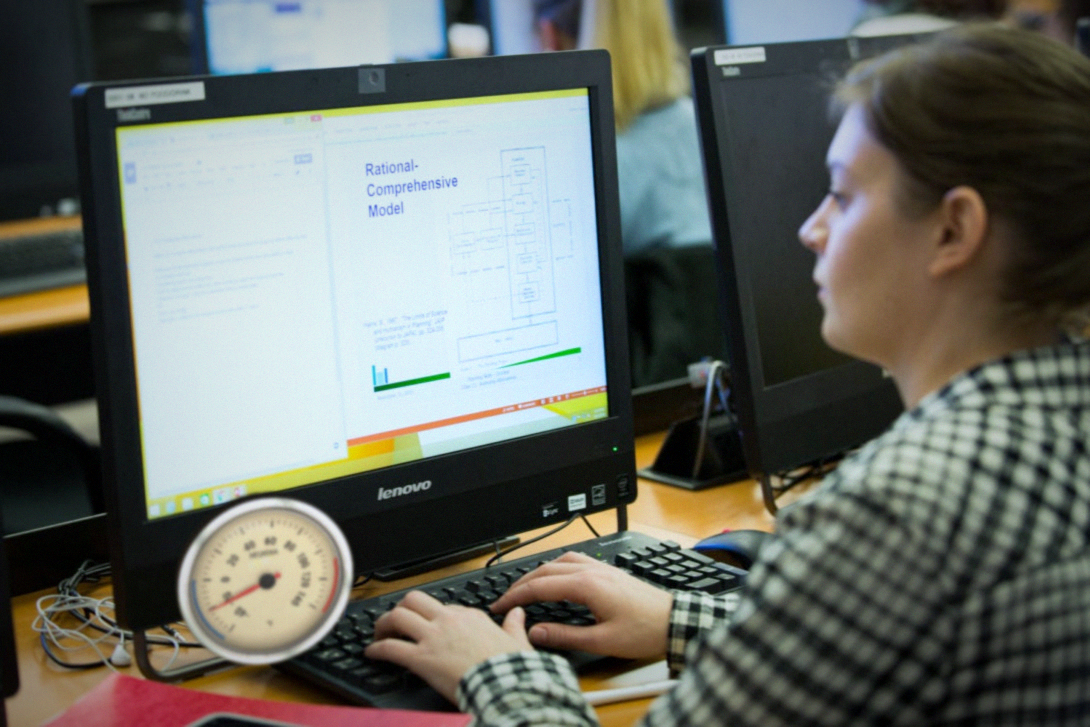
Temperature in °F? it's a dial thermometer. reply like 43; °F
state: -20; °F
